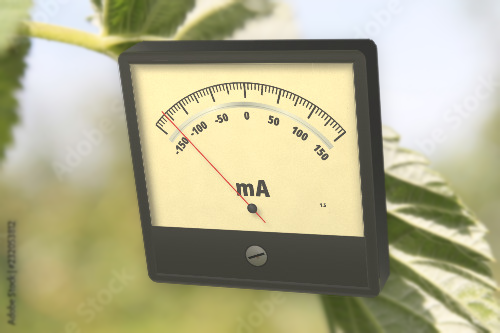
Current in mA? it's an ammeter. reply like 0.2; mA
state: -125; mA
